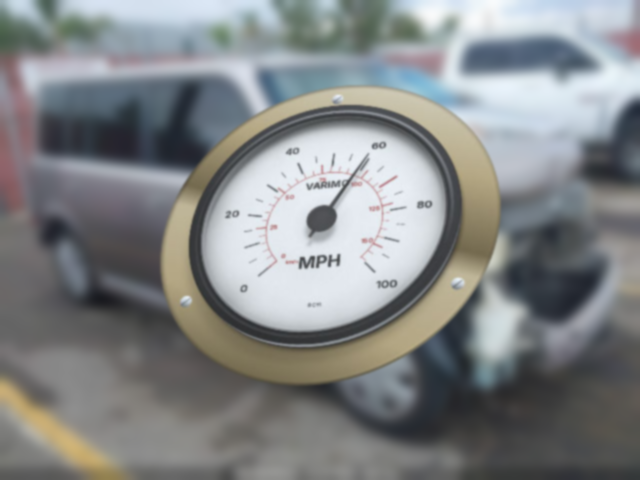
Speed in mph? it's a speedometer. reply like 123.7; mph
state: 60; mph
